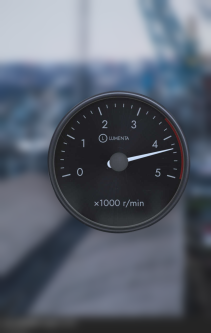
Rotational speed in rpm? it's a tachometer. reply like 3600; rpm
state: 4300; rpm
